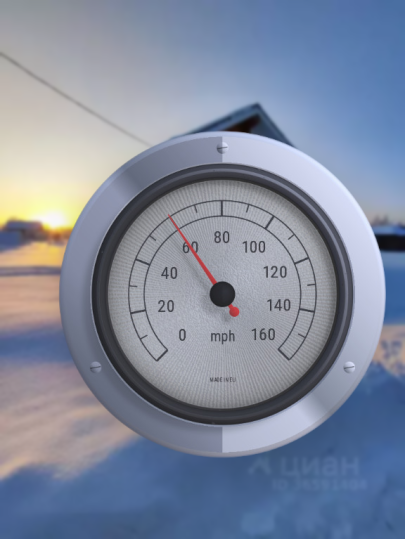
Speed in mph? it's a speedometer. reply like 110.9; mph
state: 60; mph
